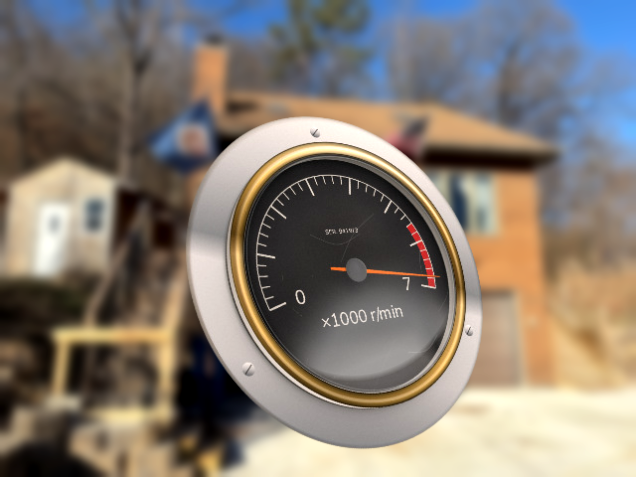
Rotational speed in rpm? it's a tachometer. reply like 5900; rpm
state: 6800; rpm
